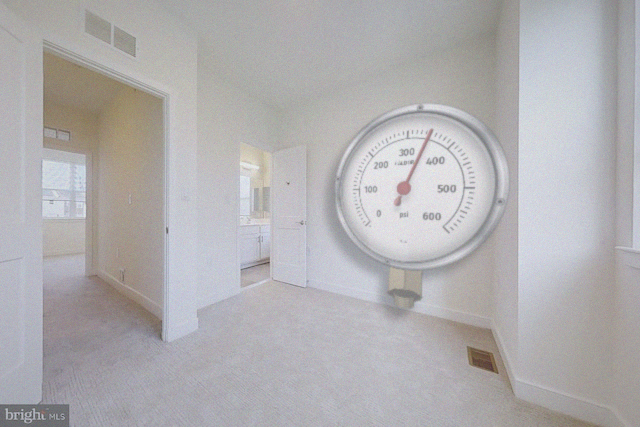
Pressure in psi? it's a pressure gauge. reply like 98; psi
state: 350; psi
